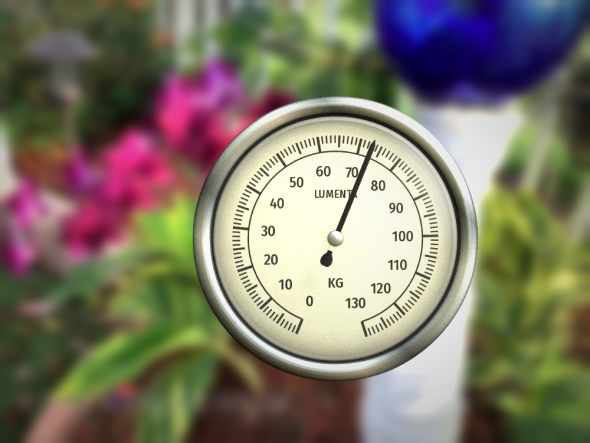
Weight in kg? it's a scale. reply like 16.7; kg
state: 73; kg
